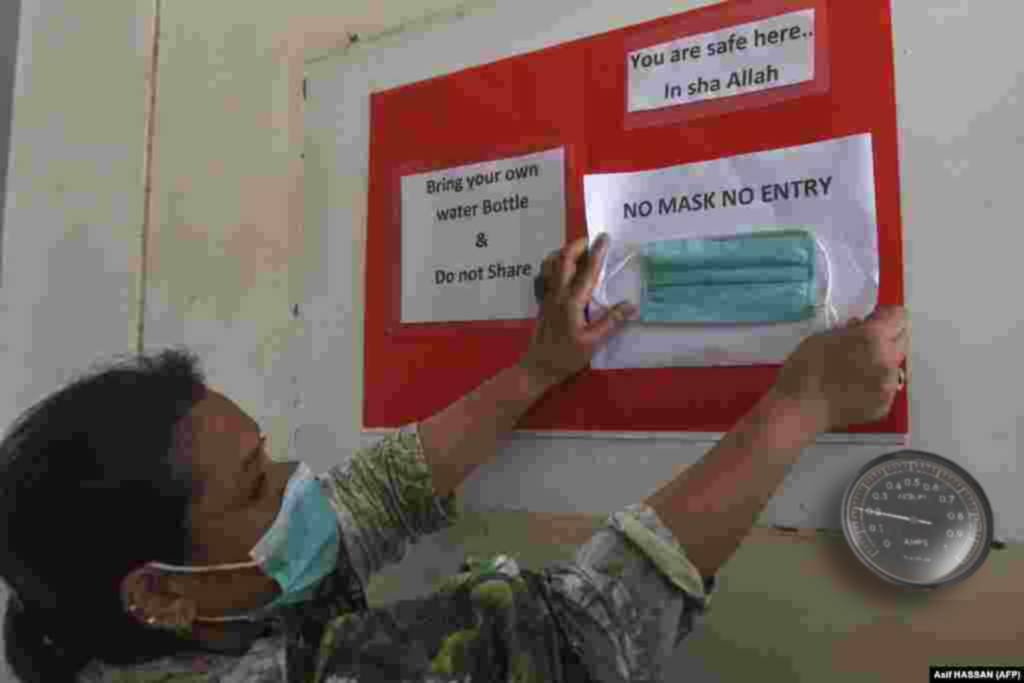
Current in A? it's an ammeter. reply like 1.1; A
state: 0.2; A
